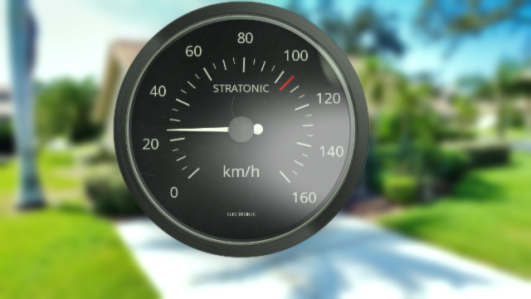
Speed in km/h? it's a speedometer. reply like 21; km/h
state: 25; km/h
